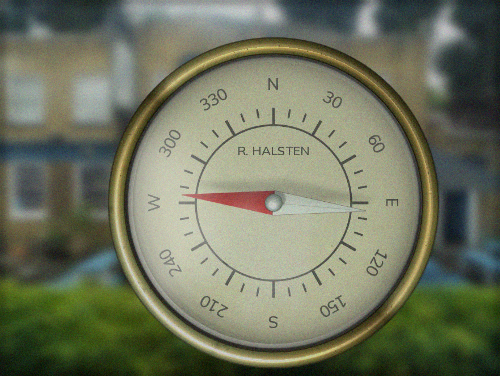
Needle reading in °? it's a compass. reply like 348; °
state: 275; °
